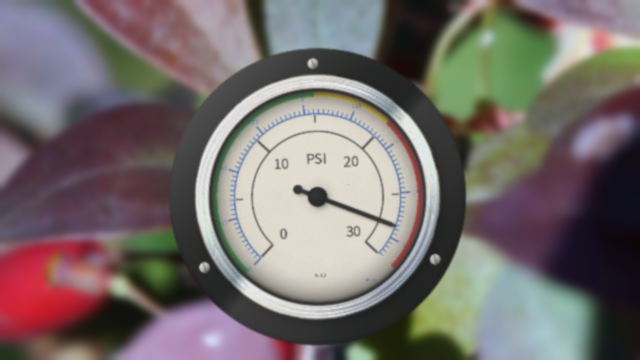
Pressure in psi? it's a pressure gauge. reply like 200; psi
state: 27.5; psi
